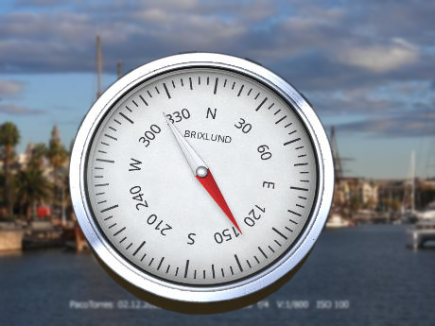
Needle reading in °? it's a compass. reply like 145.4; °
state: 140; °
